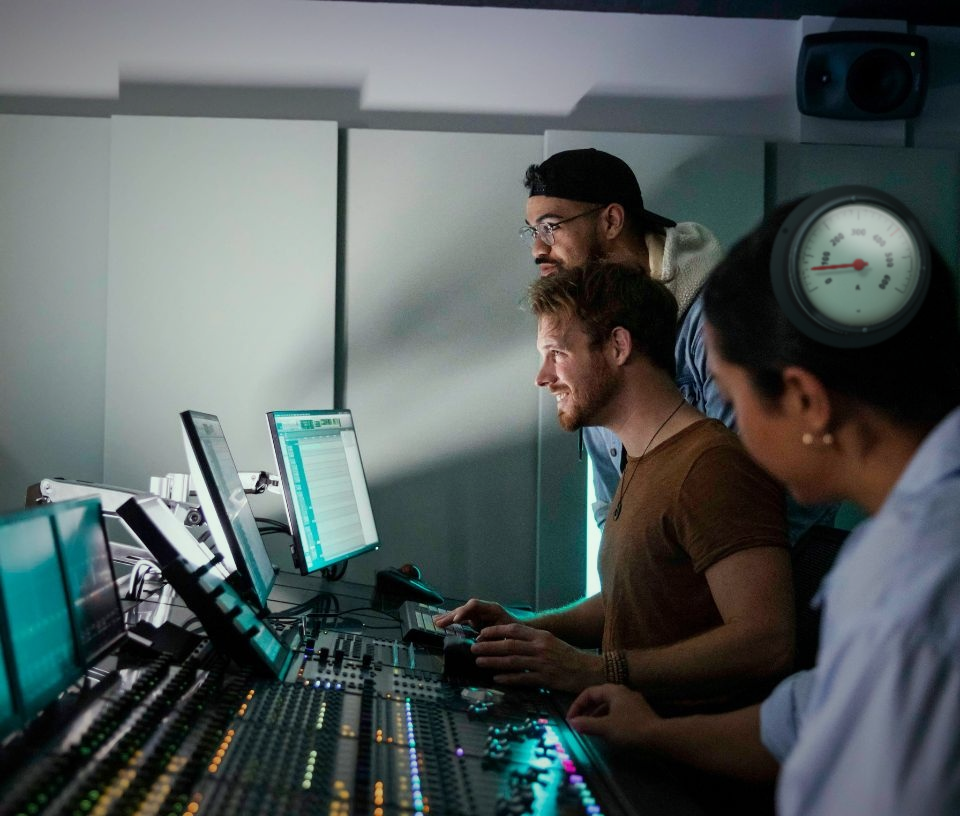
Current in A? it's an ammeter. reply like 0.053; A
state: 60; A
